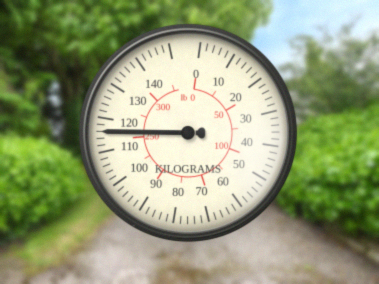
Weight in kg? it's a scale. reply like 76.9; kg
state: 116; kg
